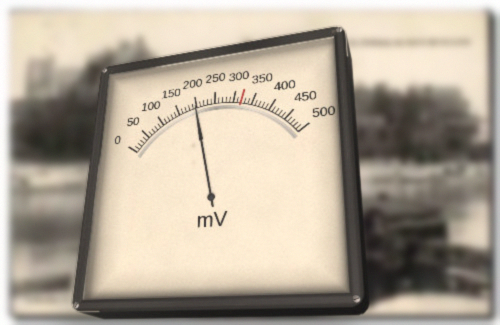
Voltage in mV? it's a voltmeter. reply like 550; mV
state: 200; mV
